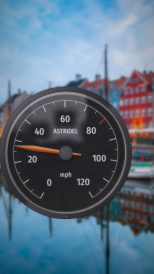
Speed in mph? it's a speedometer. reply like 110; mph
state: 27.5; mph
